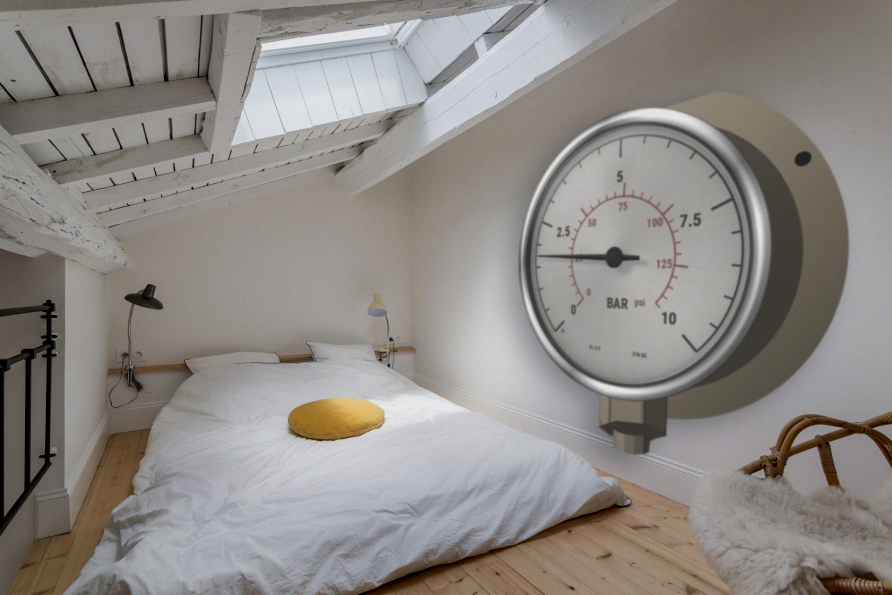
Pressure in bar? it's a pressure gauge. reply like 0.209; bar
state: 1.75; bar
